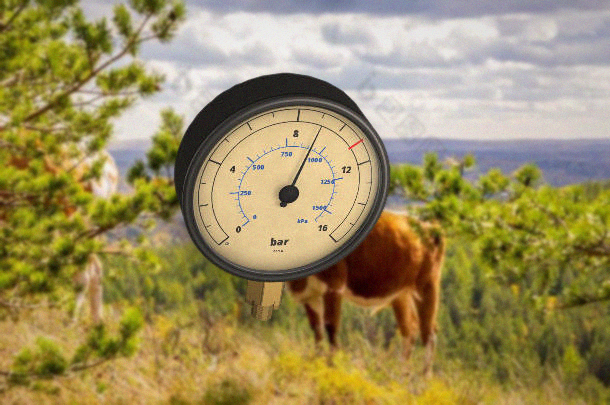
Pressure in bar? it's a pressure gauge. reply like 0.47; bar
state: 9; bar
